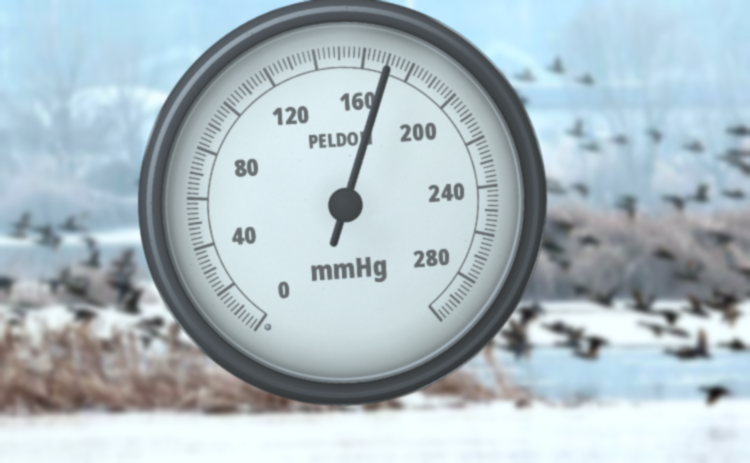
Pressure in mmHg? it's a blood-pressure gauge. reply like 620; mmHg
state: 170; mmHg
